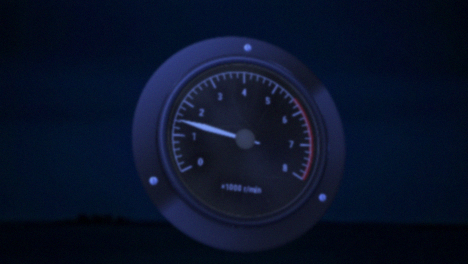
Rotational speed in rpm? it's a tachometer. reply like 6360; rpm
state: 1400; rpm
